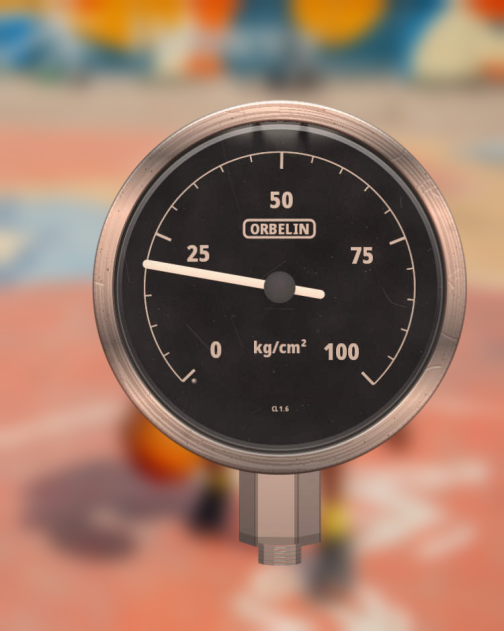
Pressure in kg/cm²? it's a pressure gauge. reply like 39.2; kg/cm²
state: 20; kg/cm²
